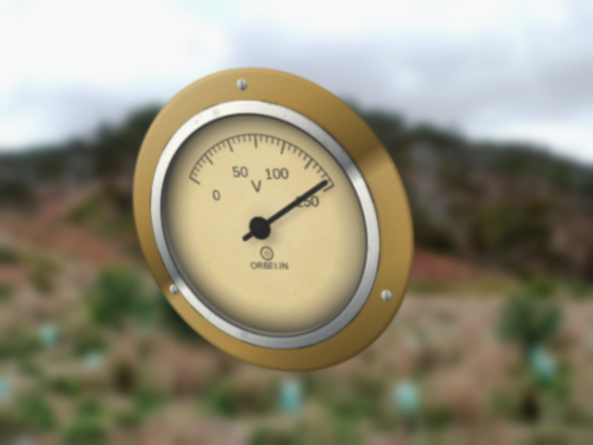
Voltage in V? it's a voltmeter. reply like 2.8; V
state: 145; V
